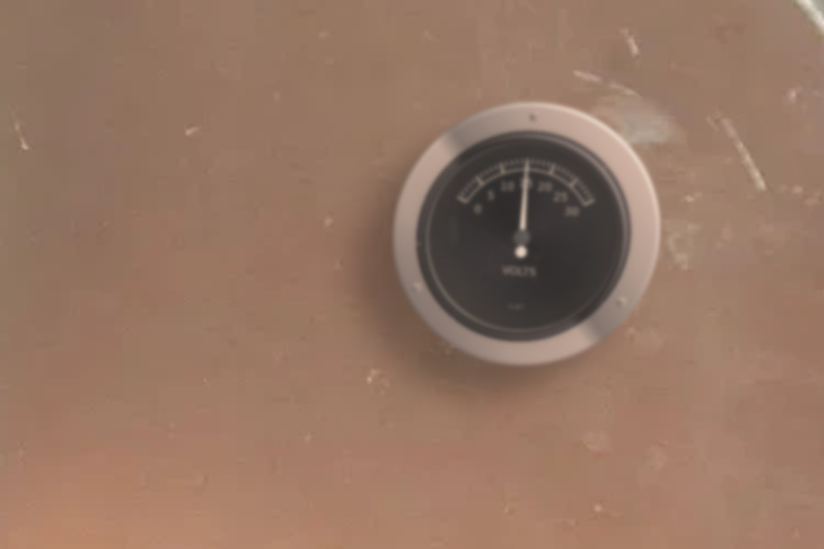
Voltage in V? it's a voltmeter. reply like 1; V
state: 15; V
